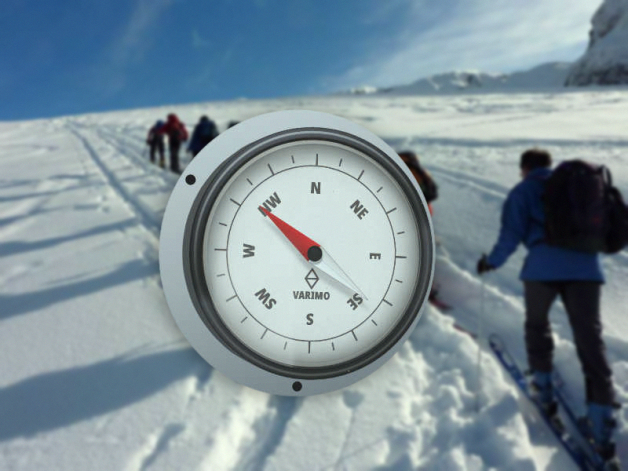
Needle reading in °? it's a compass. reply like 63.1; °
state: 307.5; °
